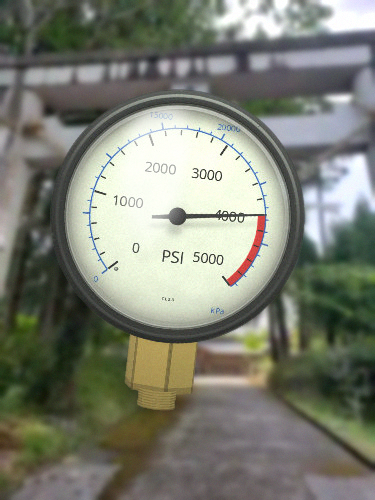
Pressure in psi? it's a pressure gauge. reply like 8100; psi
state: 4000; psi
